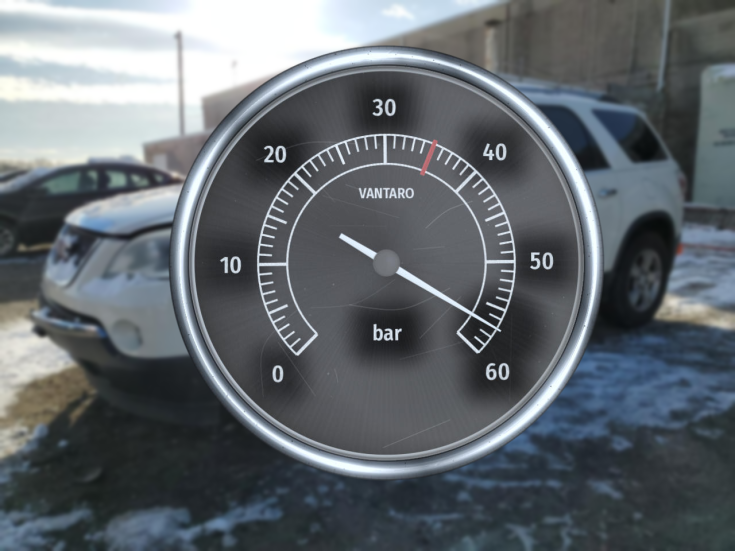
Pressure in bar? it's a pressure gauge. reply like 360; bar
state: 57; bar
